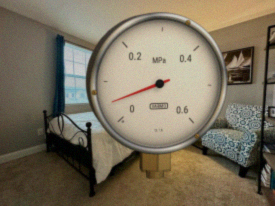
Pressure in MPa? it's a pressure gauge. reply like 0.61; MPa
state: 0.05; MPa
